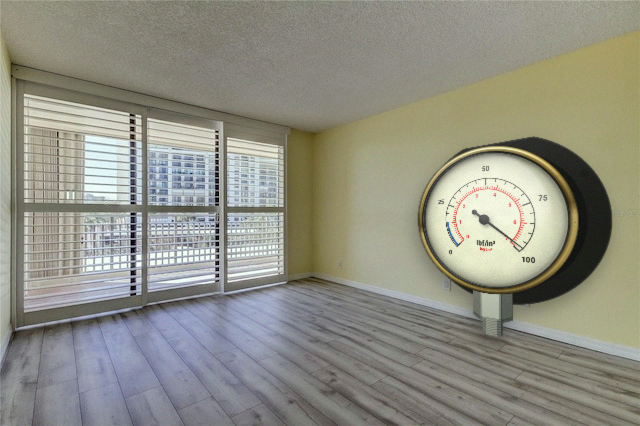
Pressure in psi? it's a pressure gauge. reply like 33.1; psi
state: 97.5; psi
